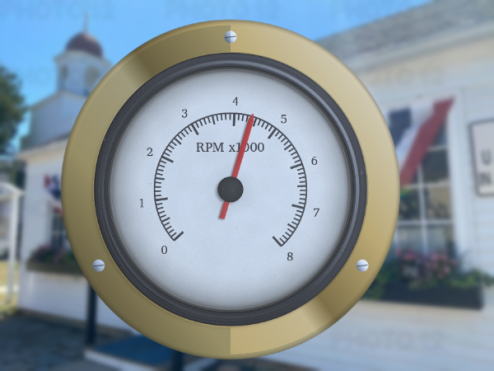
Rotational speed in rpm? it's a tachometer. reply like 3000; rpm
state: 4400; rpm
